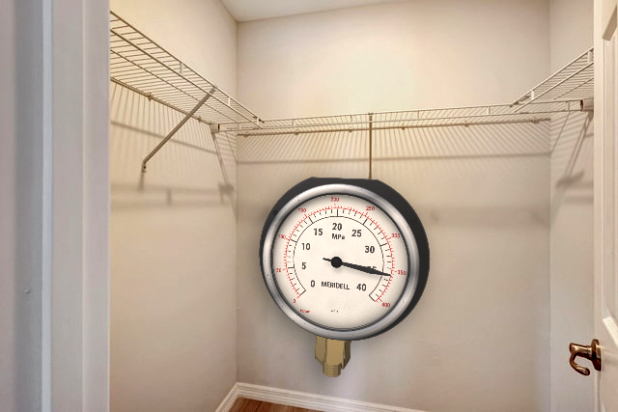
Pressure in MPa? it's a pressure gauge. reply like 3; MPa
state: 35; MPa
